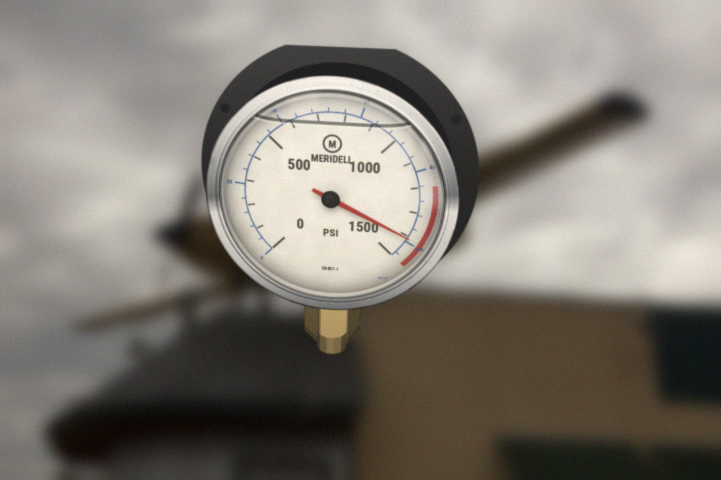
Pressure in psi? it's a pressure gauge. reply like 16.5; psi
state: 1400; psi
